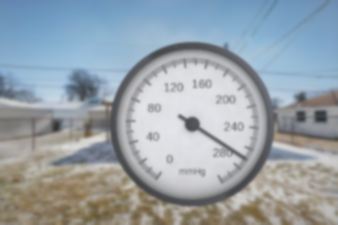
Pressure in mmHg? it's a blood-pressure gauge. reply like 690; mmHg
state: 270; mmHg
